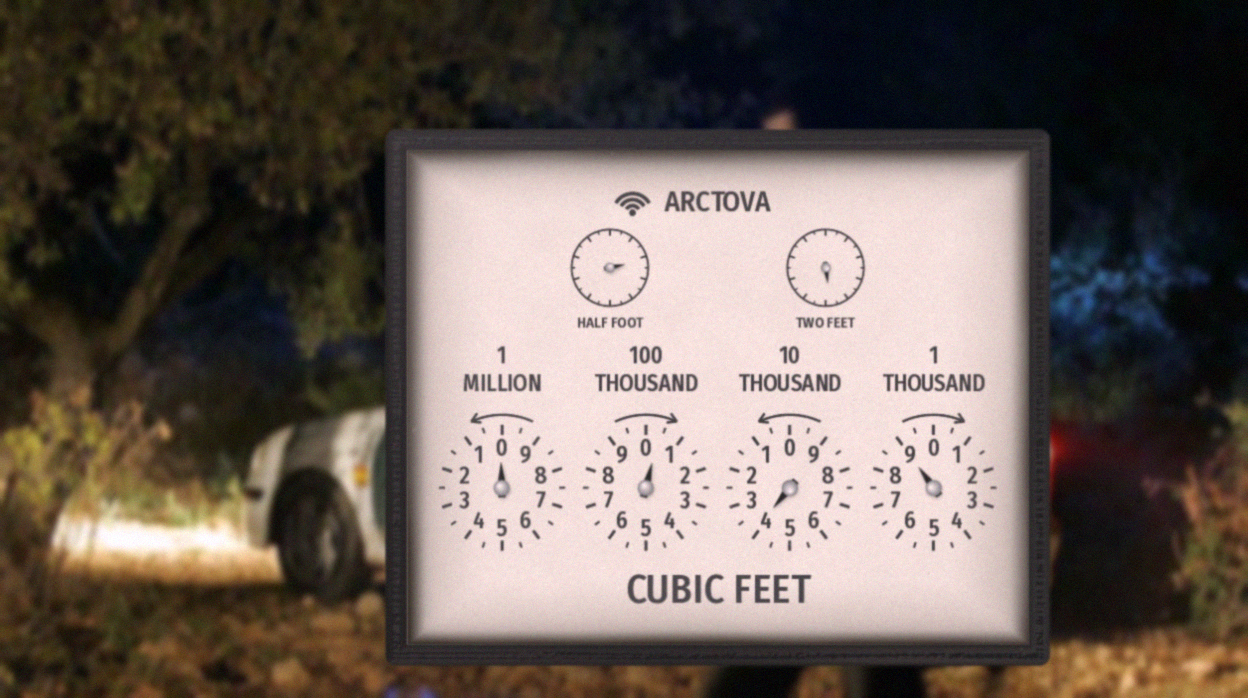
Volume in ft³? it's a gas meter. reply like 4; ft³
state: 3900; ft³
